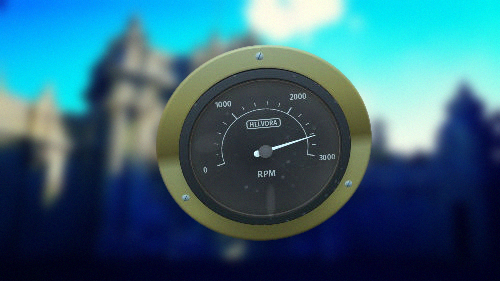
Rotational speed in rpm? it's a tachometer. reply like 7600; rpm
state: 2600; rpm
